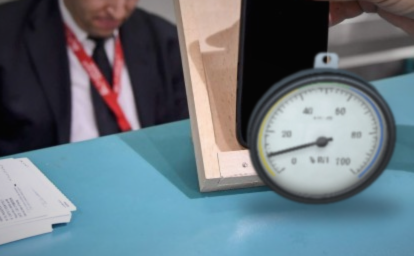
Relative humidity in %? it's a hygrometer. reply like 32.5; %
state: 10; %
